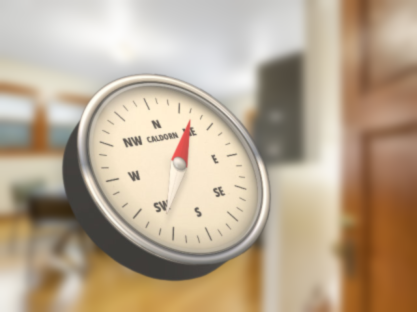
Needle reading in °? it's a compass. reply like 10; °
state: 40; °
